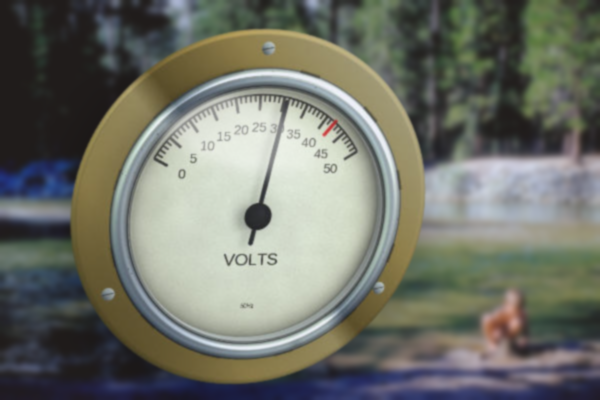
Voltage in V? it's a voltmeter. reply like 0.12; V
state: 30; V
